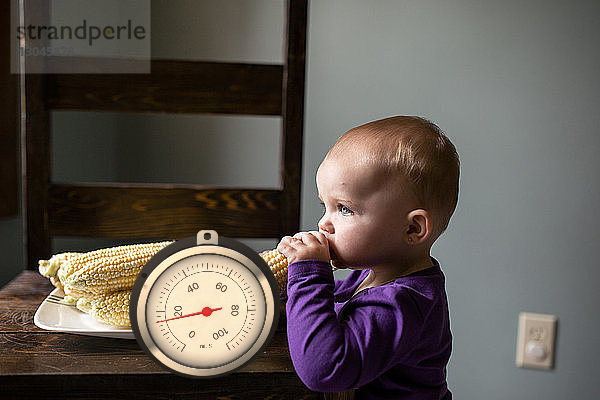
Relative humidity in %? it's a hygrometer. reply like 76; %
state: 16; %
